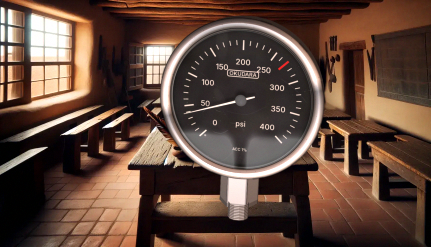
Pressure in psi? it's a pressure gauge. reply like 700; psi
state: 40; psi
